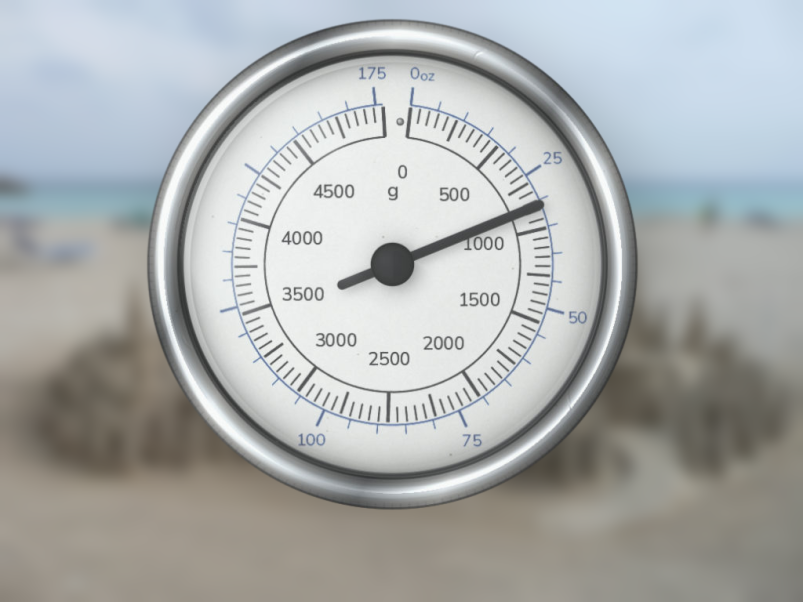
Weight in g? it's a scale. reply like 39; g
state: 875; g
